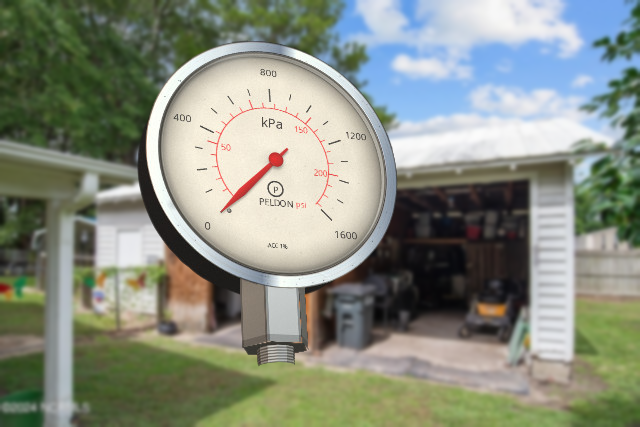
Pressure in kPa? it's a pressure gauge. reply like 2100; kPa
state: 0; kPa
